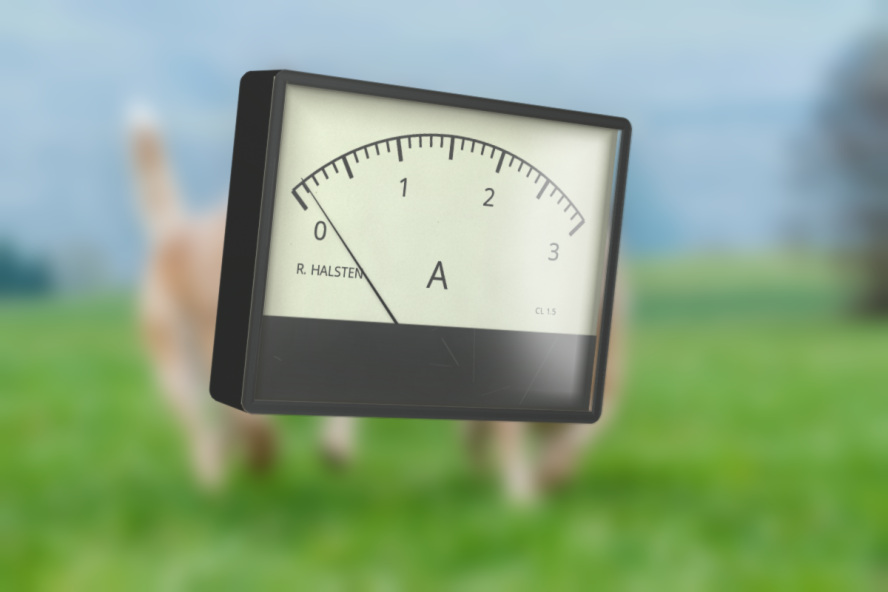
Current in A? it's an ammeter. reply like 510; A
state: 0.1; A
